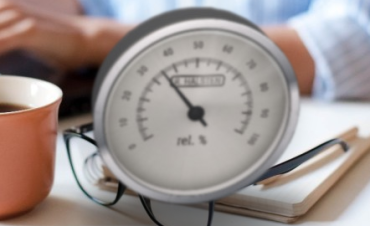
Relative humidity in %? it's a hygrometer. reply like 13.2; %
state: 35; %
